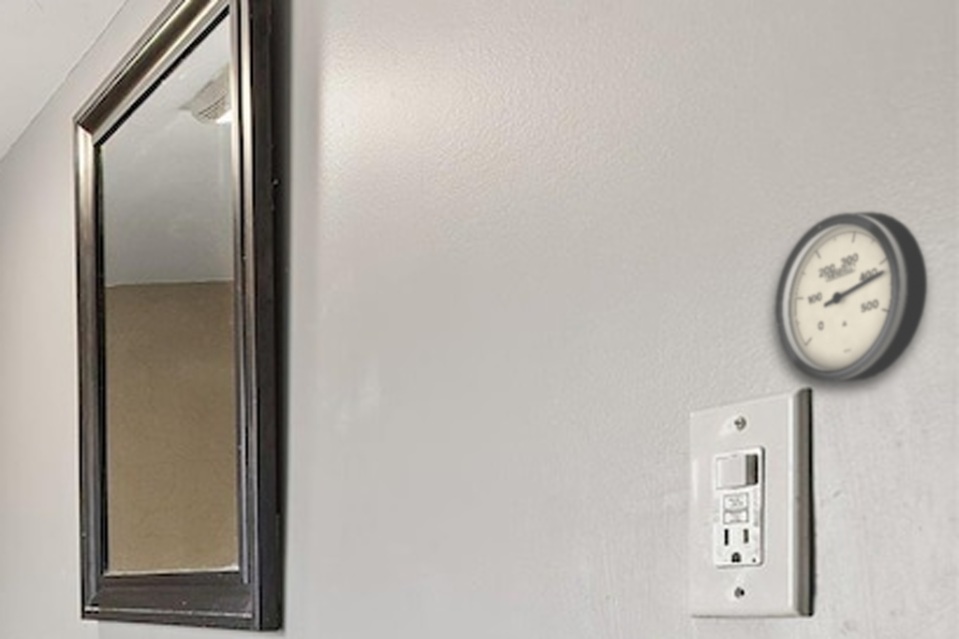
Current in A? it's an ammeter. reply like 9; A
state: 425; A
